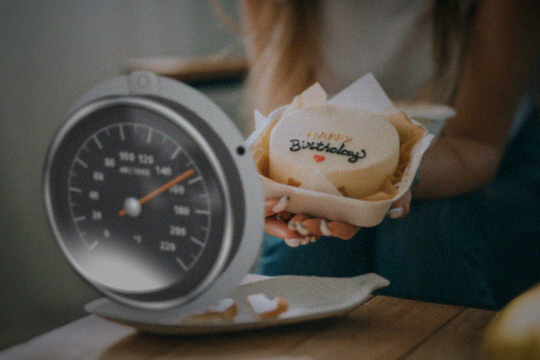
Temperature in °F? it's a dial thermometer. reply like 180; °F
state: 155; °F
